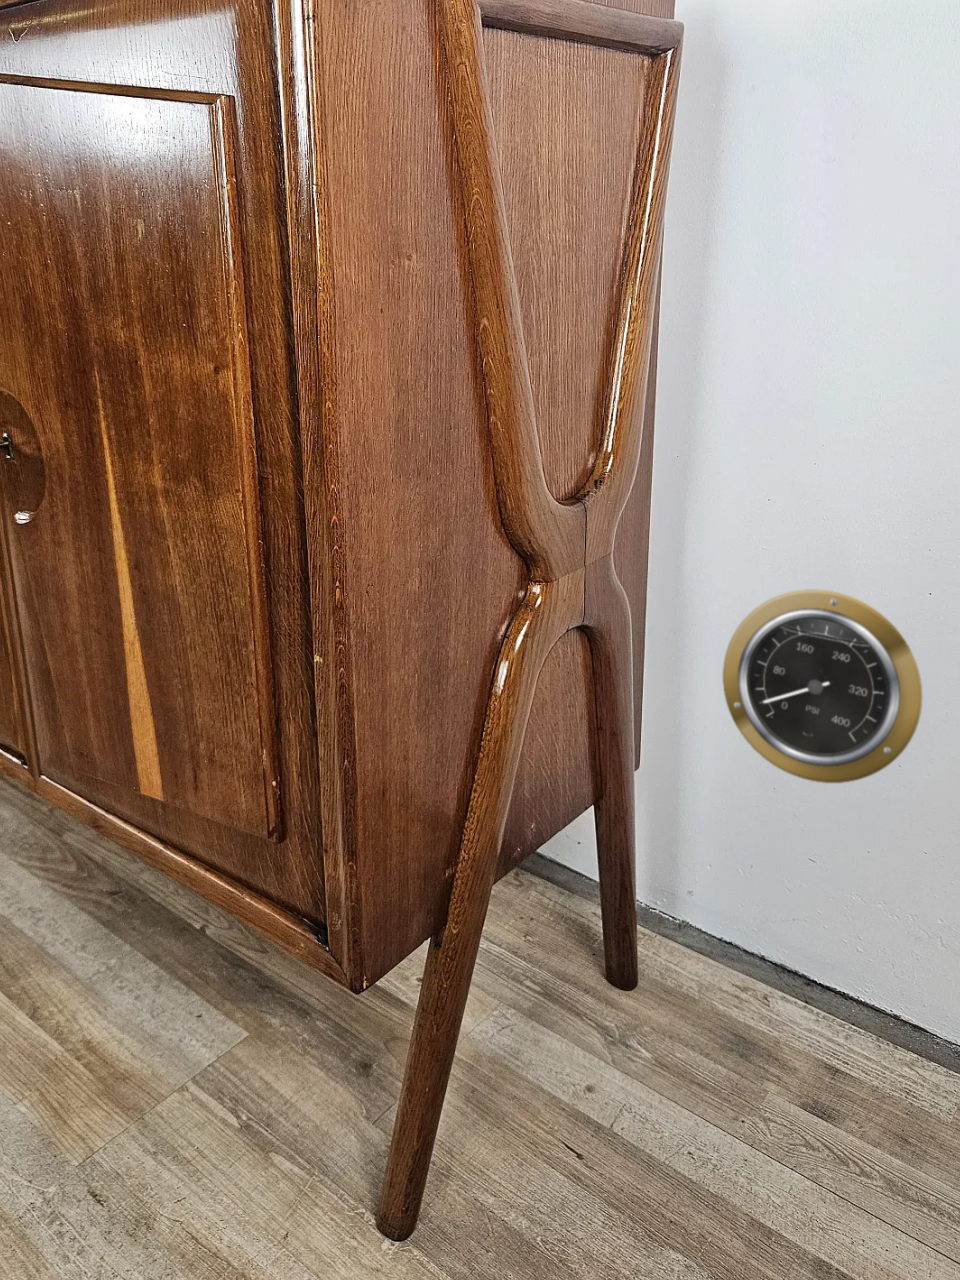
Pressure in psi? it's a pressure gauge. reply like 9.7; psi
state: 20; psi
